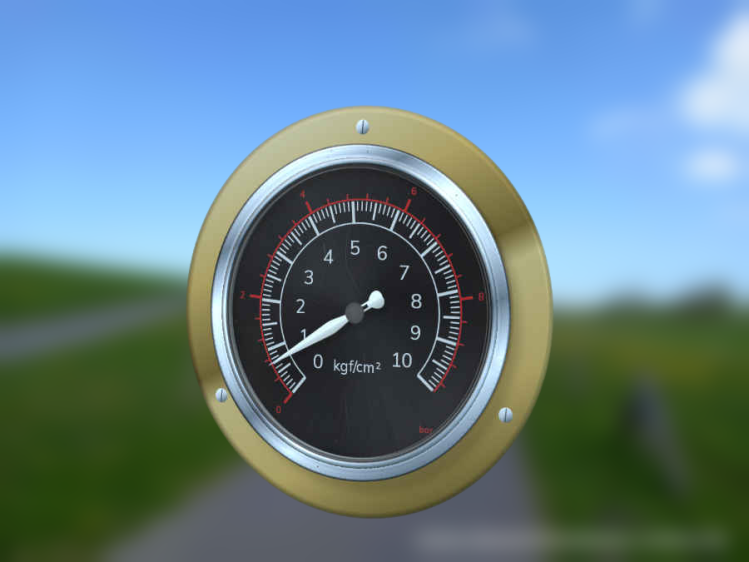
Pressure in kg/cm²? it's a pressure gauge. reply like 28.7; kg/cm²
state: 0.7; kg/cm²
